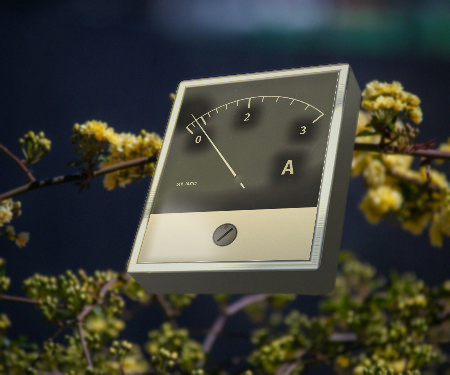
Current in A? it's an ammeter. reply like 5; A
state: 0.8; A
